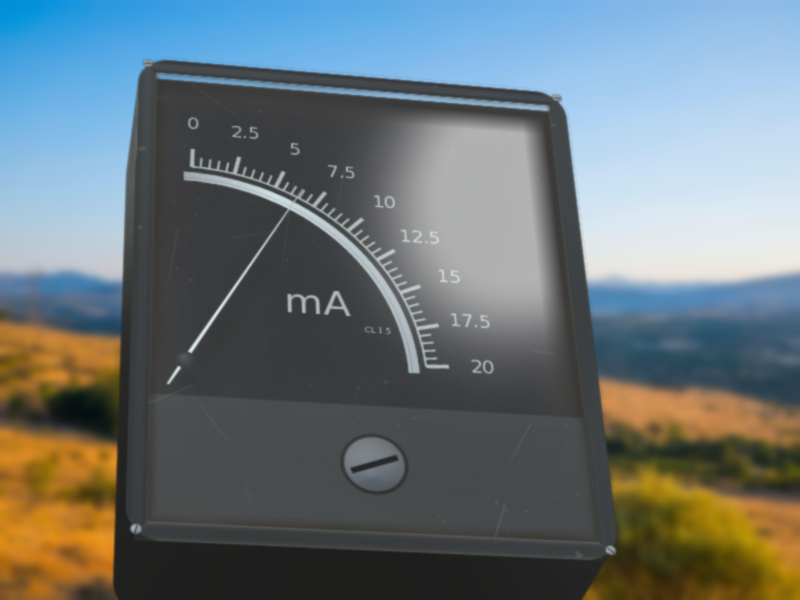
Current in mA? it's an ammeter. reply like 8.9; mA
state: 6.5; mA
